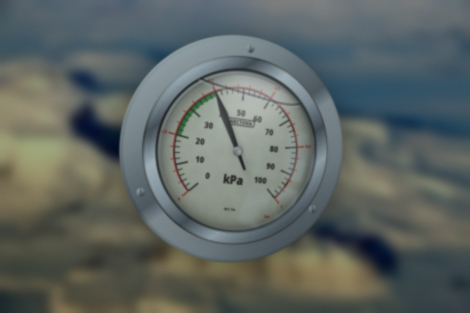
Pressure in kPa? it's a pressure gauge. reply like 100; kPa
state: 40; kPa
